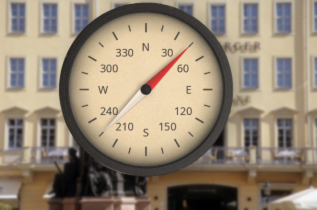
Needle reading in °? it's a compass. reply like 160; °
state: 45; °
